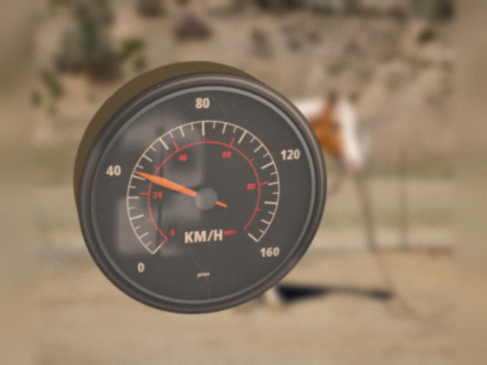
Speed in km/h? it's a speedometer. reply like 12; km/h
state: 42.5; km/h
